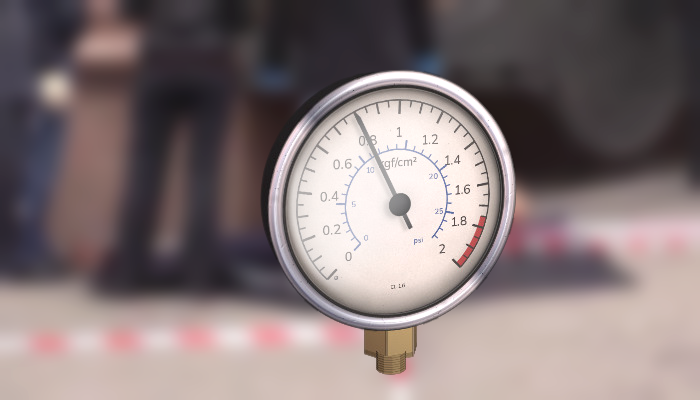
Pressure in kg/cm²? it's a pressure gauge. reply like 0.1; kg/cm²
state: 0.8; kg/cm²
